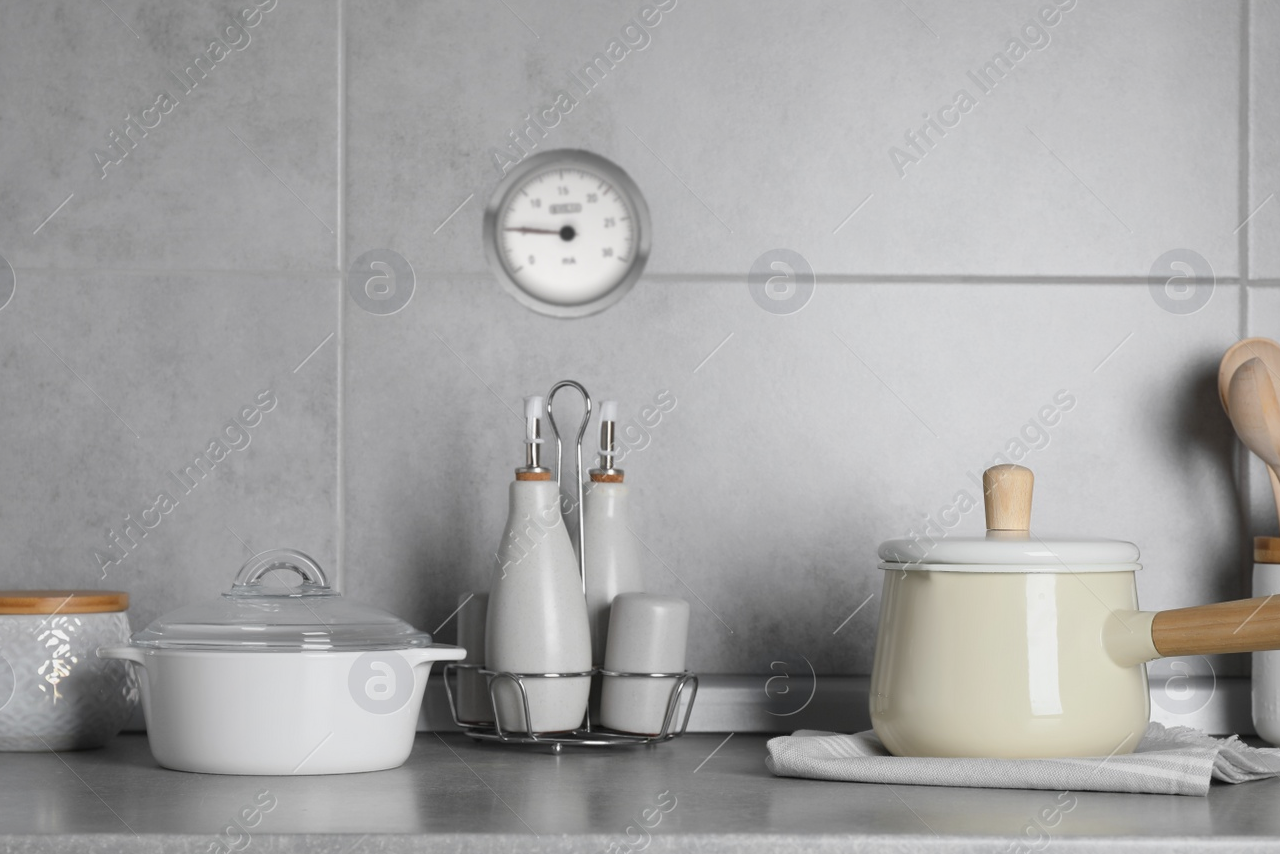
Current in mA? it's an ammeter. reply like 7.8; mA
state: 5; mA
